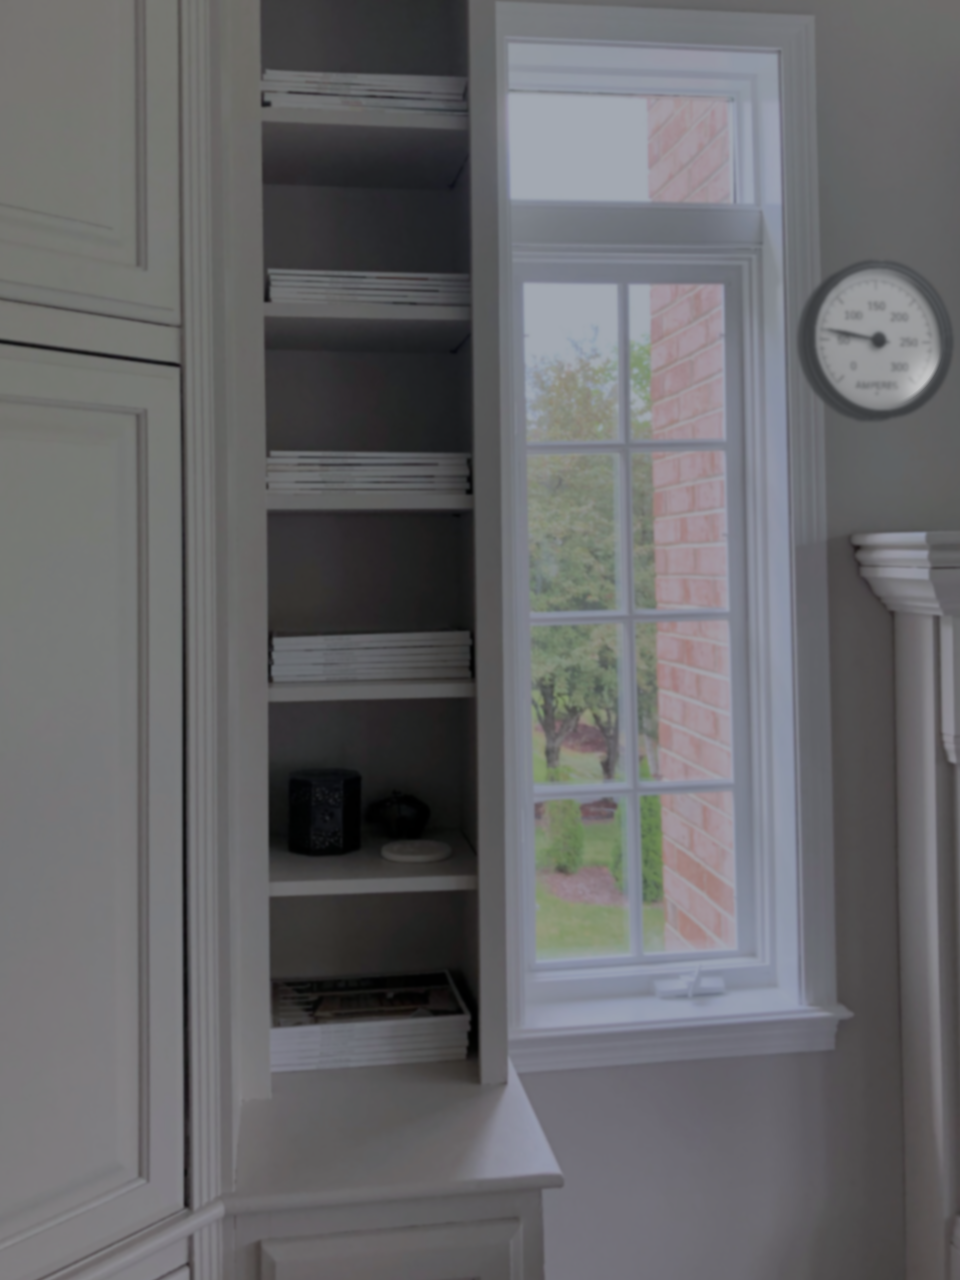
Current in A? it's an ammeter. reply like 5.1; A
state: 60; A
